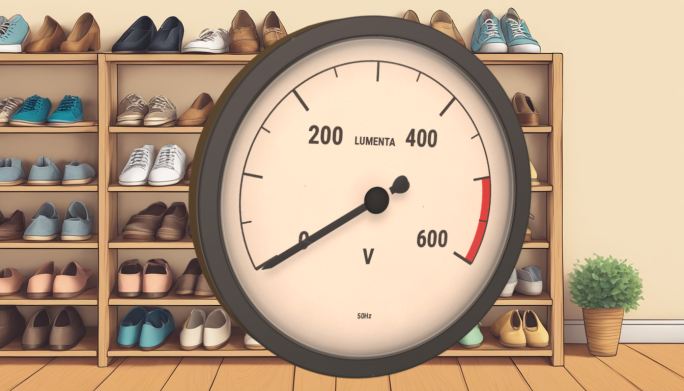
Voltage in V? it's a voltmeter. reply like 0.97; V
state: 0; V
